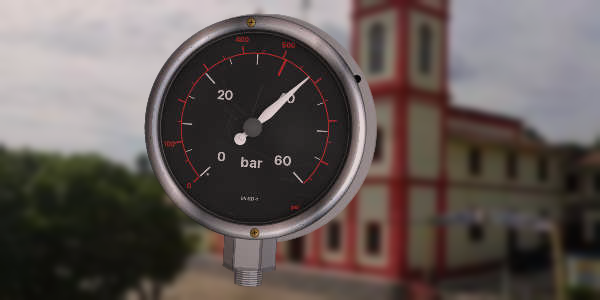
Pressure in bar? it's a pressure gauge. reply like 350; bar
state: 40; bar
